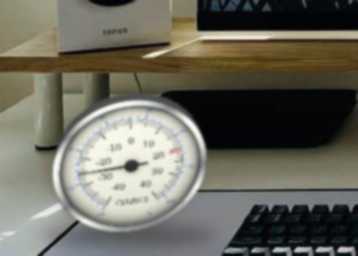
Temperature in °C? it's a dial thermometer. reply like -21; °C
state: -25; °C
